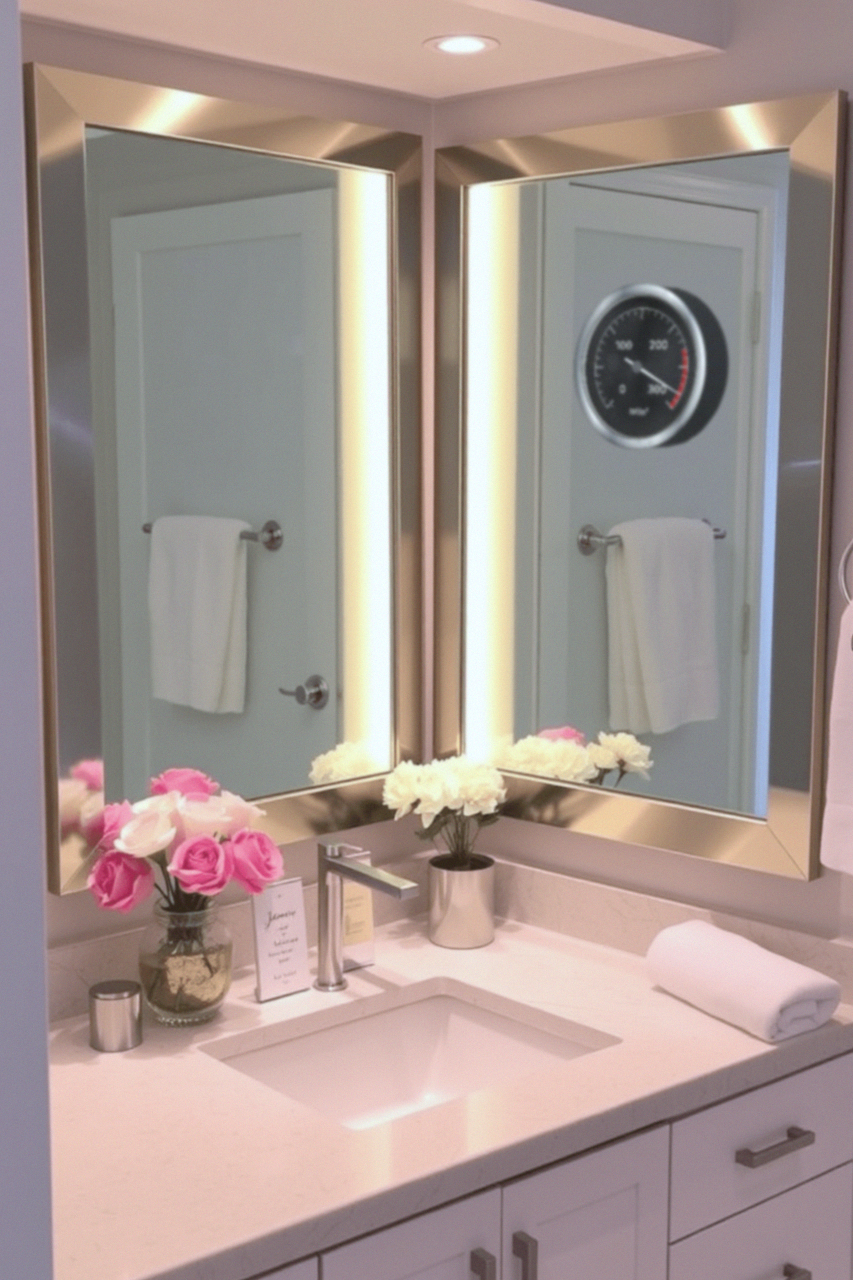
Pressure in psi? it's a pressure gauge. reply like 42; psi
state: 280; psi
